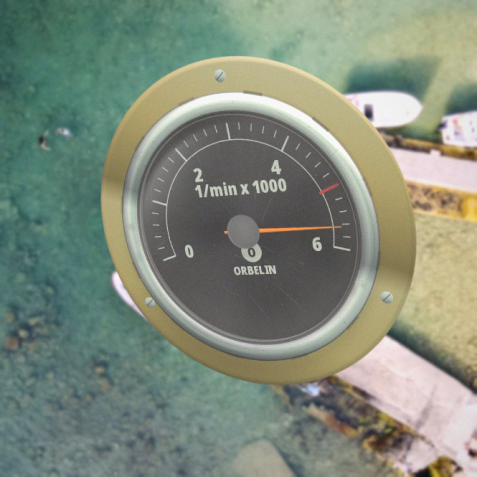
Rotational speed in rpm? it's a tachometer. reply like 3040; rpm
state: 5600; rpm
